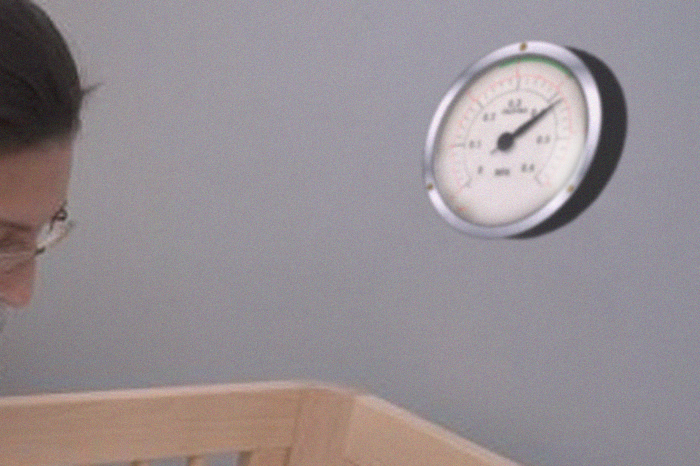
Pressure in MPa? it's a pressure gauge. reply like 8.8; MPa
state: 0.42; MPa
